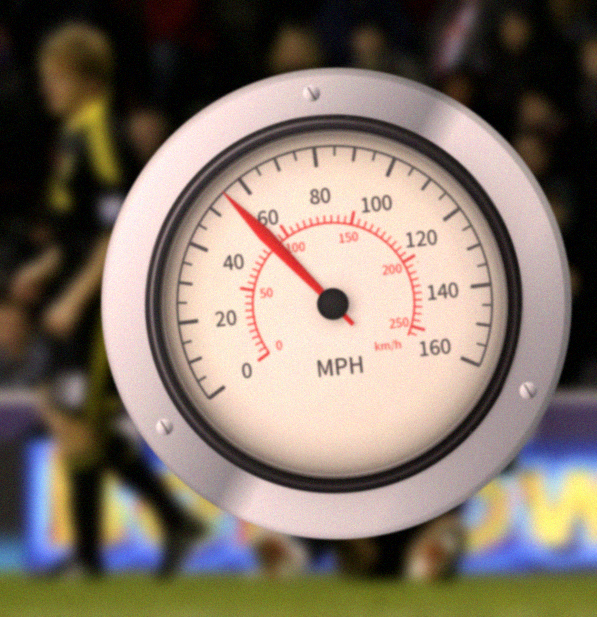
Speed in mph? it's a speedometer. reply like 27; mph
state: 55; mph
